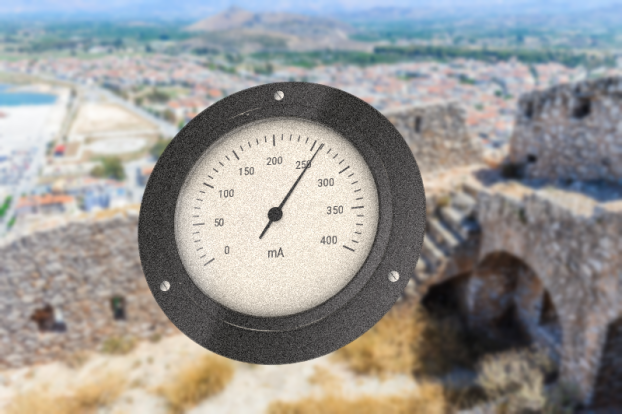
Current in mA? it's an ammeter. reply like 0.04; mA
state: 260; mA
